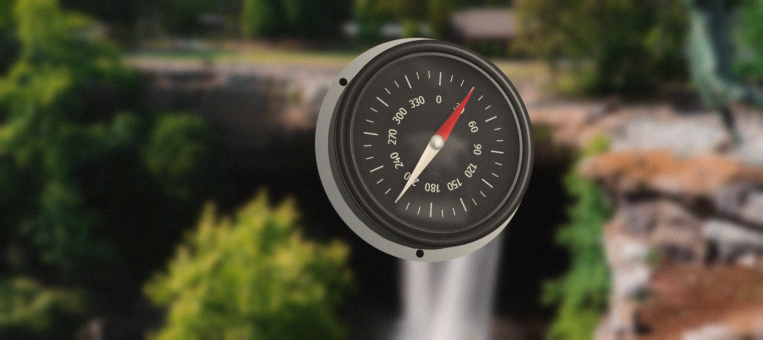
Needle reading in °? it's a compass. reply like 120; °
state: 30; °
